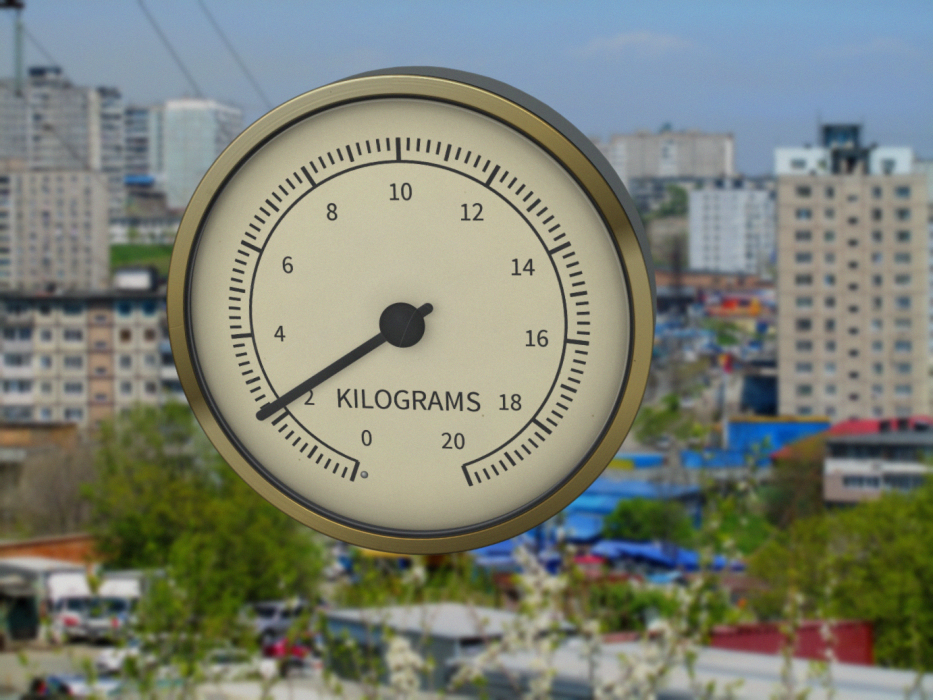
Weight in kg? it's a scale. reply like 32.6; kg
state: 2.3; kg
